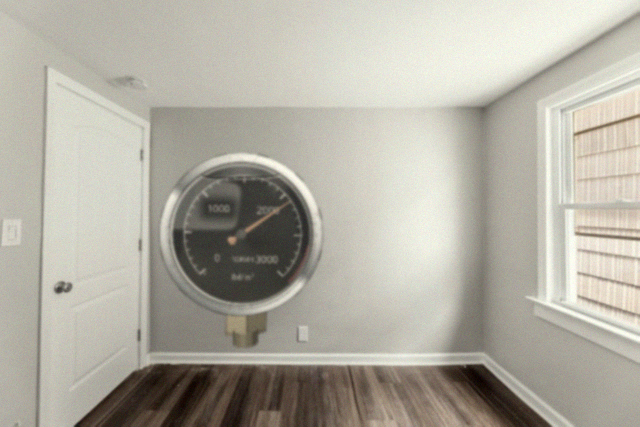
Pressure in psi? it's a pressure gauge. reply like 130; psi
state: 2100; psi
